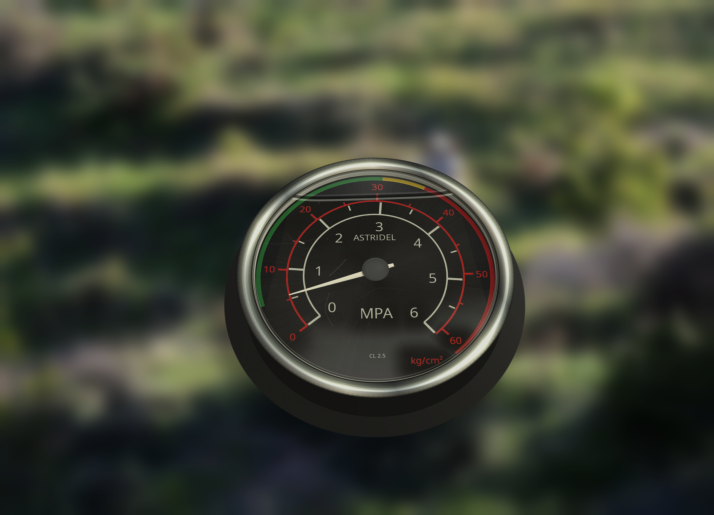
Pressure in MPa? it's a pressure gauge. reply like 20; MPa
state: 0.5; MPa
